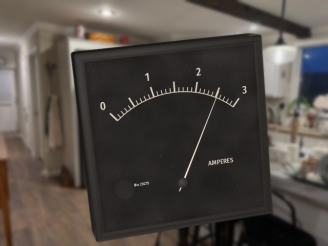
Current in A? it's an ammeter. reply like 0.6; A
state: 2.5; A
